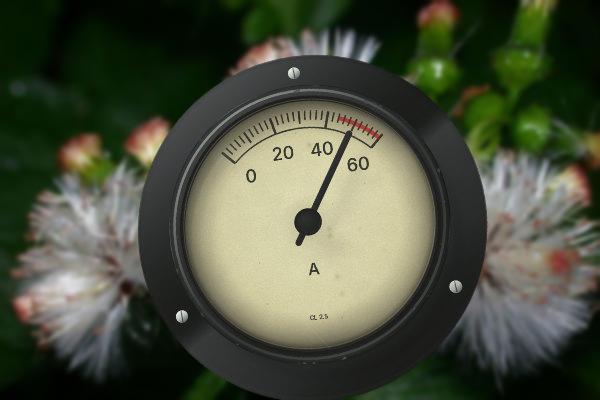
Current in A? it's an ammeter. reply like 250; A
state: 50; A
